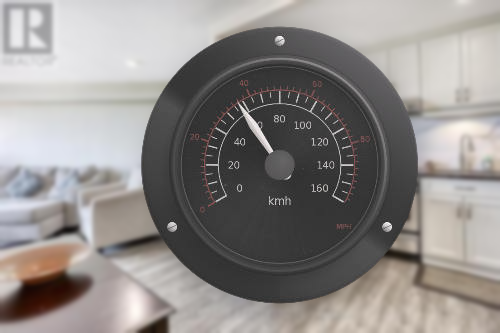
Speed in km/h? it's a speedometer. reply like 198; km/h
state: 57.5; km/h
